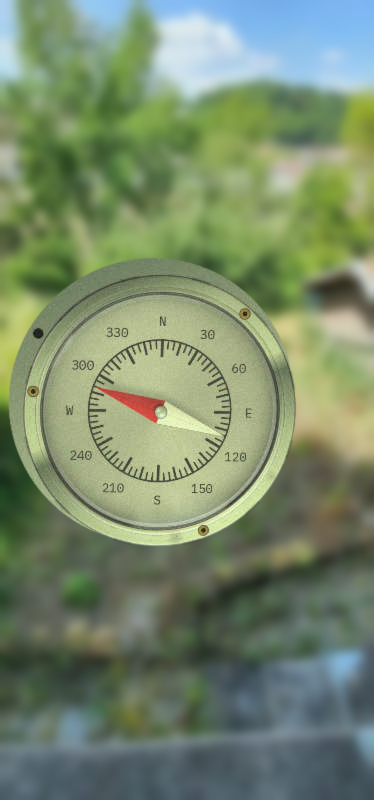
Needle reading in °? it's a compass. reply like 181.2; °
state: 290; °
